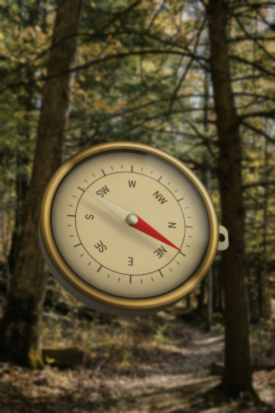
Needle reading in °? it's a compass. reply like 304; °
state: 30; °
